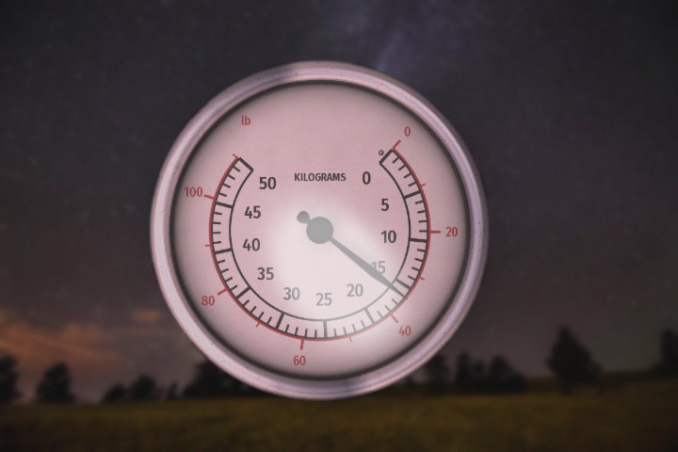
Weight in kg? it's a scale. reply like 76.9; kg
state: 16; kg
